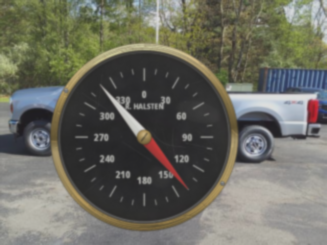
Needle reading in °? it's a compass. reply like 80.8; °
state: 140; °
